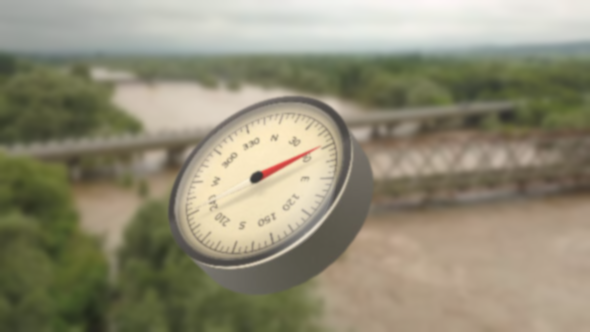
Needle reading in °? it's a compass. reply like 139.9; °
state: 60; °
